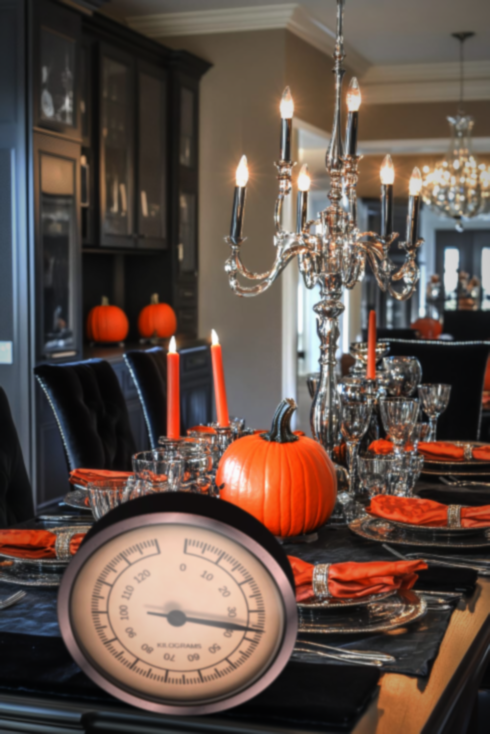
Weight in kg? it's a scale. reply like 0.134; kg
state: 35; kg
